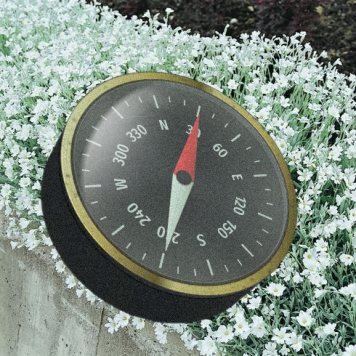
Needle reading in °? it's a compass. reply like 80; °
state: 30; °
